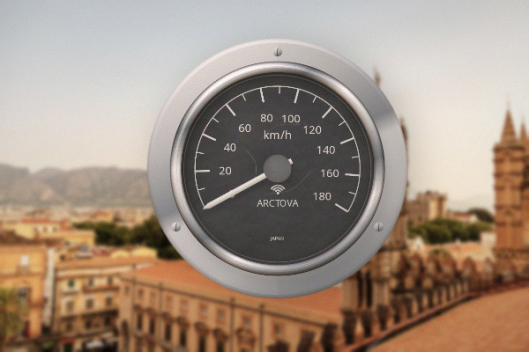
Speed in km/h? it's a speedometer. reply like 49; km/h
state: 0; km/h
